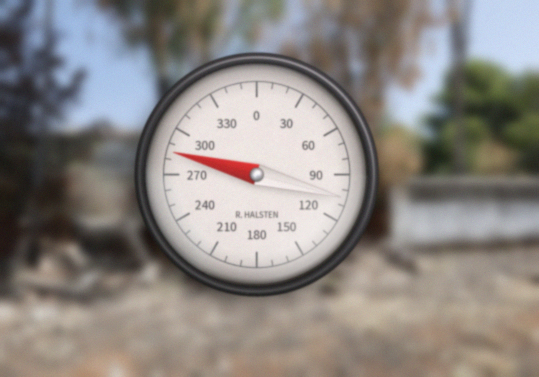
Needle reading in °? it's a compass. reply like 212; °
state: 285; °
